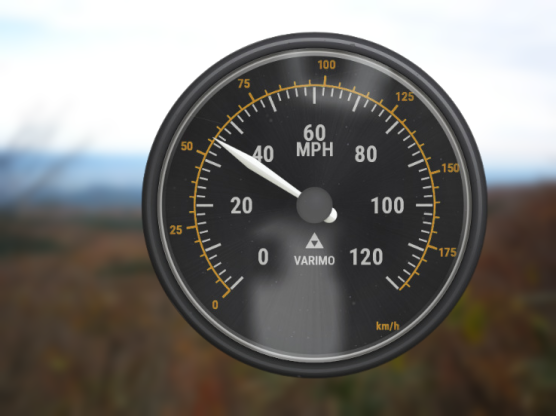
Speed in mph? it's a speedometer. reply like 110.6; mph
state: 35; mph
